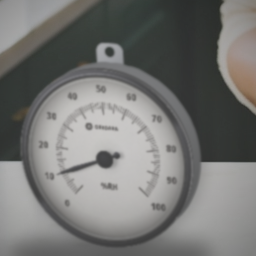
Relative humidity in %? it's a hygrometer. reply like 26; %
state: 10; %
